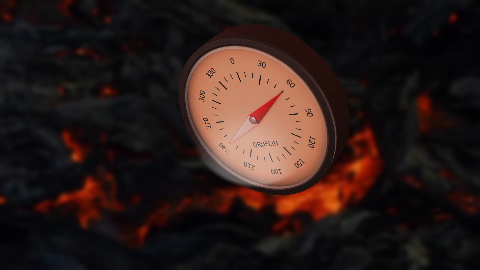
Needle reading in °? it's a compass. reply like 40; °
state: 60; °
